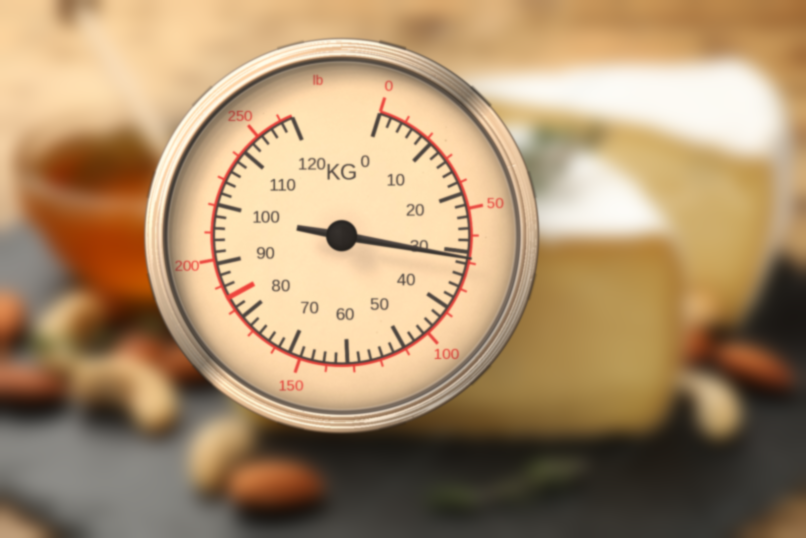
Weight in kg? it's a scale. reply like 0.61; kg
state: 31; kg
